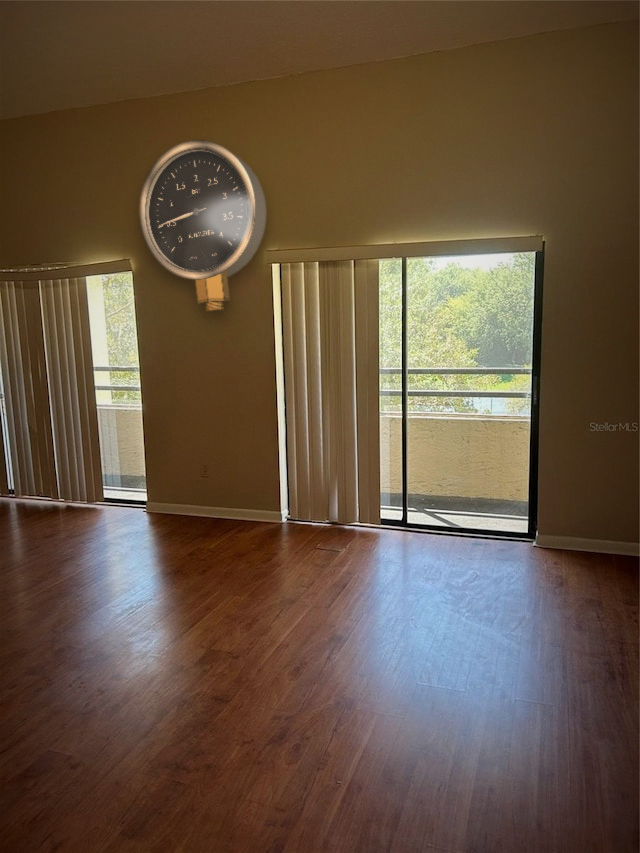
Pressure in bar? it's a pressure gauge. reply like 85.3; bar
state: 0.5; bar
